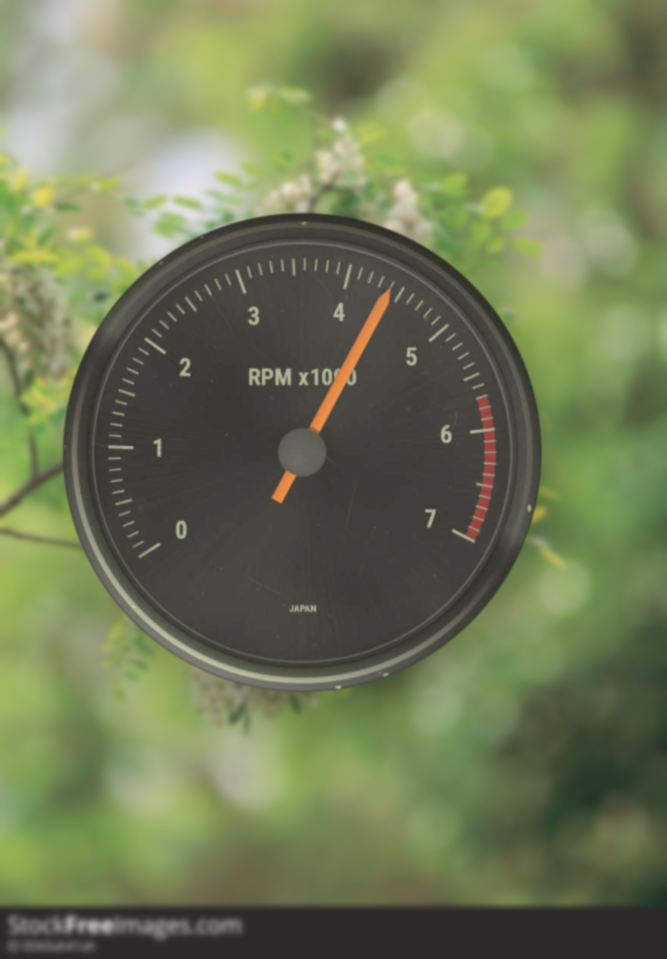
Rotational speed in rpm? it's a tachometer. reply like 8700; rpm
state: 4400; rpm
